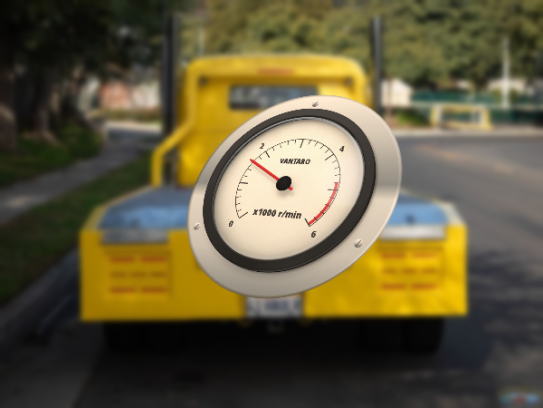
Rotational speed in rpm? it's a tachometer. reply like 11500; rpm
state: 1600; rpm
